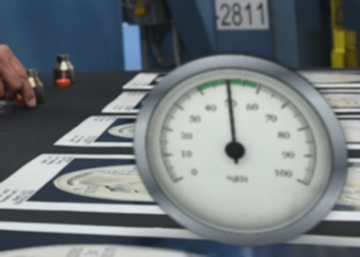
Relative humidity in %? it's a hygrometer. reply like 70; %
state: 50; %
